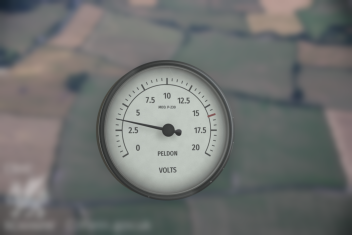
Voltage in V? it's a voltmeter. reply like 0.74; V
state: 3.5; V
